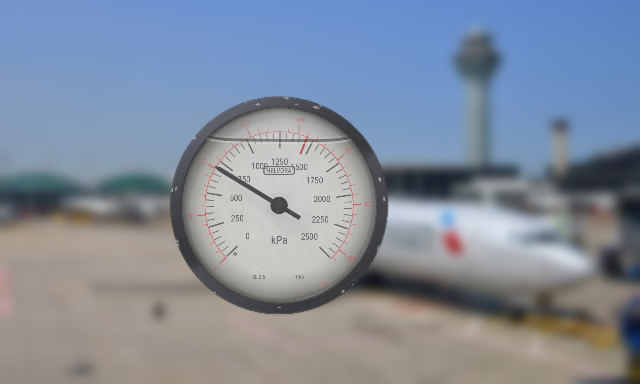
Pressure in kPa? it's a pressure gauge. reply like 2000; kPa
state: 700; kPa
